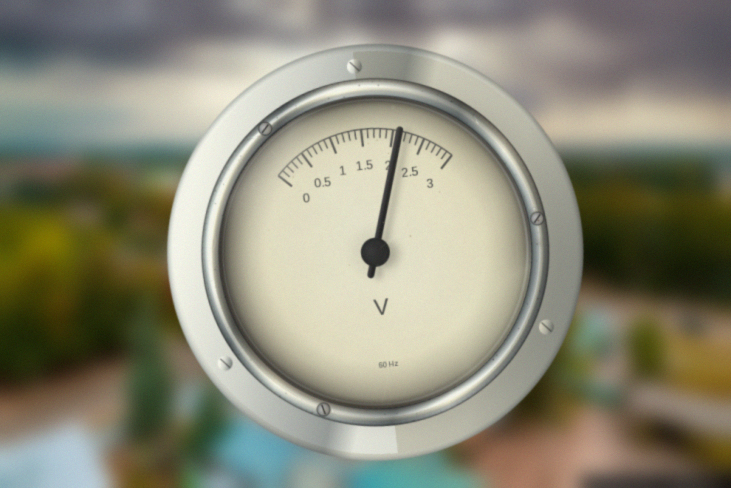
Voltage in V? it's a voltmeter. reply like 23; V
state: 2.1; V
